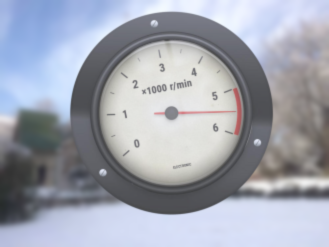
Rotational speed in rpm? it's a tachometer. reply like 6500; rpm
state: 5500; rpm
